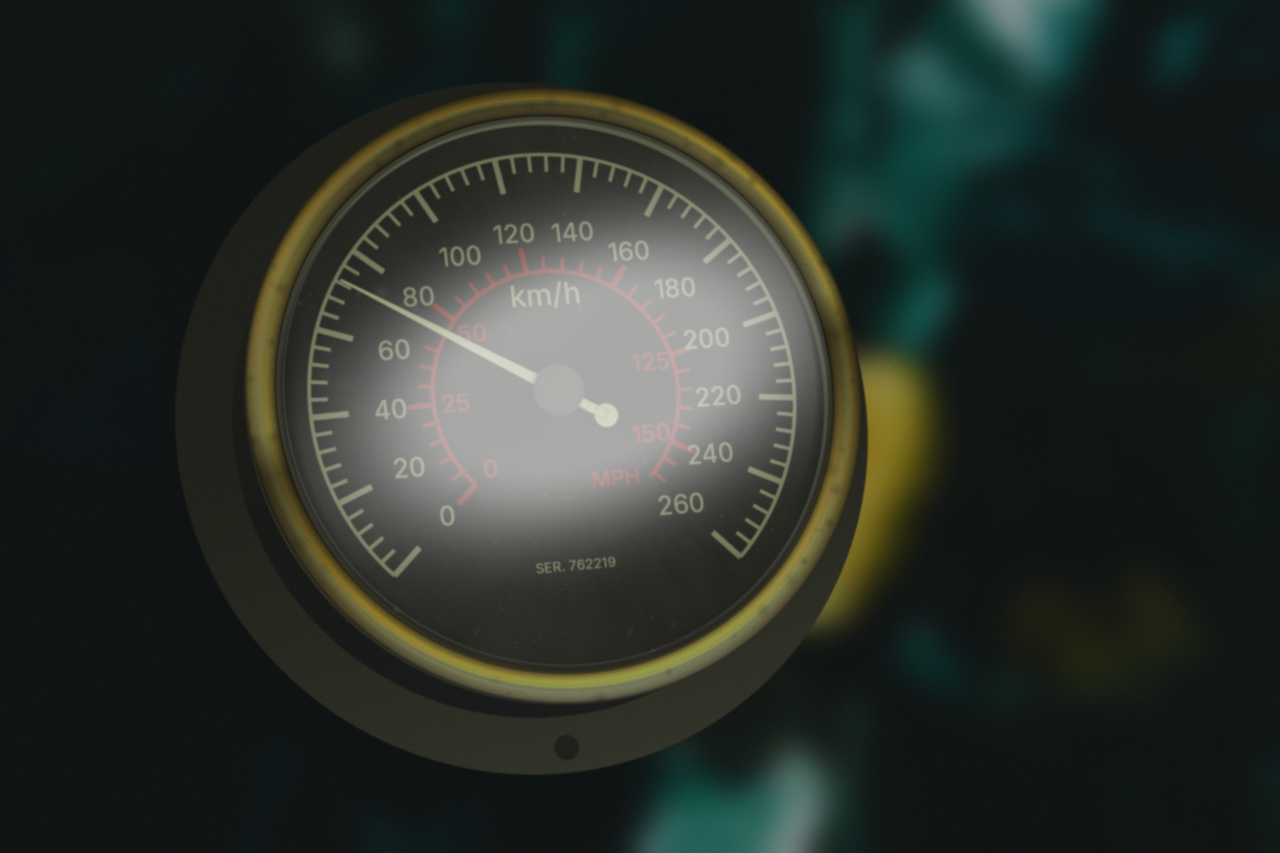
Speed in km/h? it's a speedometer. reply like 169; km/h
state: 72; km/h
